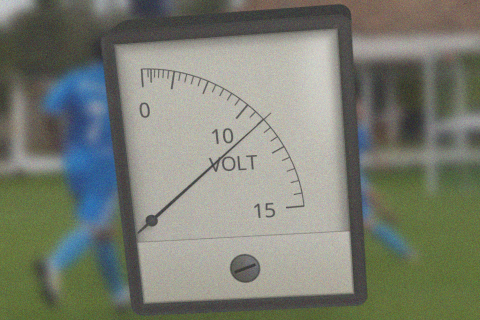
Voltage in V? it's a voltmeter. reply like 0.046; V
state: 11; V
